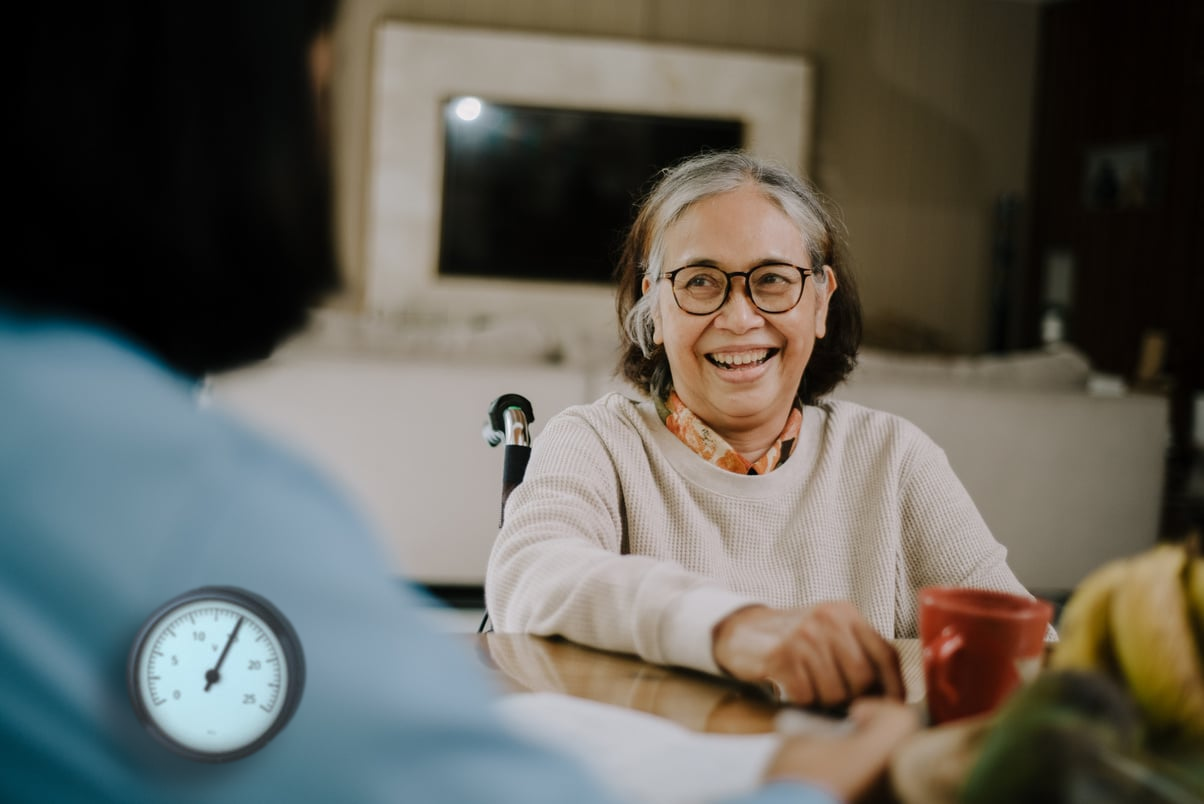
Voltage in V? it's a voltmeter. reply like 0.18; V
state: 15; V
